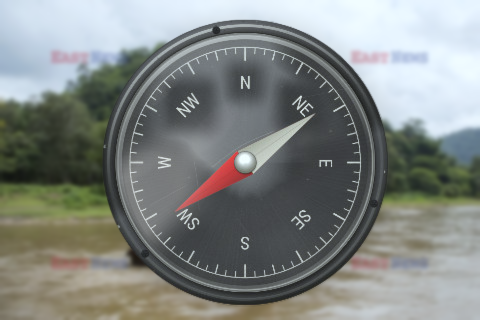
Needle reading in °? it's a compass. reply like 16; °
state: 235; °
